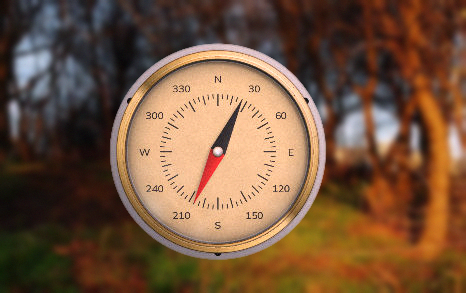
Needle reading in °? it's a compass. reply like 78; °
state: 205; °
